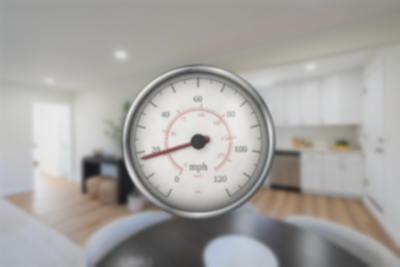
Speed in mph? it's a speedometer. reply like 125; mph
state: 17.5; mph
